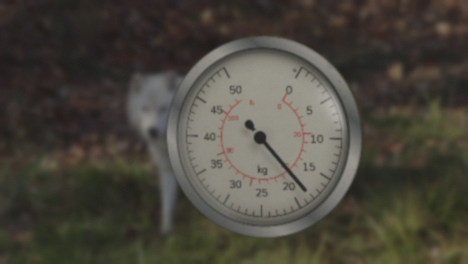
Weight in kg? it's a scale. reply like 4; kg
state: 18; kg
